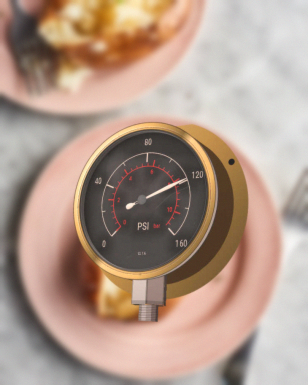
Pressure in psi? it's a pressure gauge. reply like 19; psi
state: 120; psi
